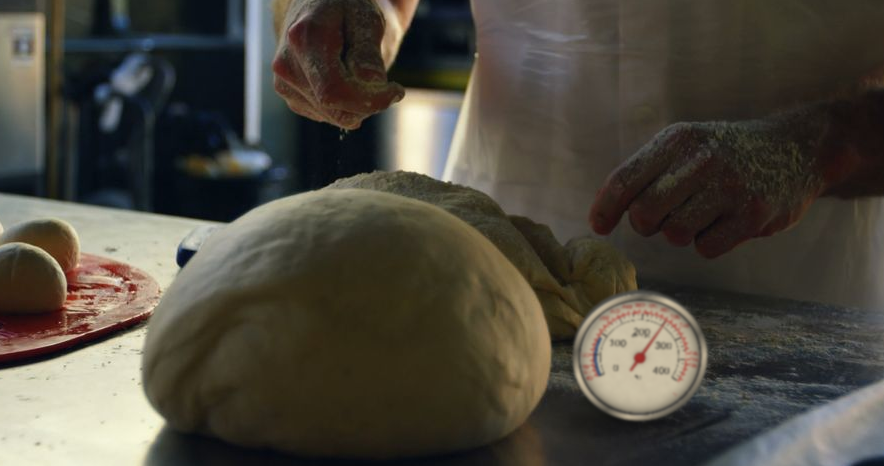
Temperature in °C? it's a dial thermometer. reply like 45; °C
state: 250; °C
